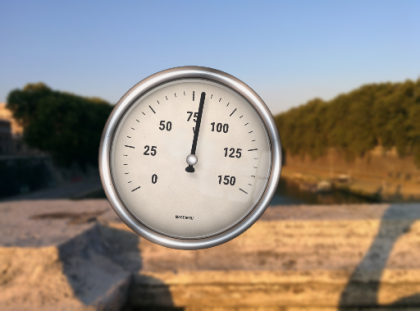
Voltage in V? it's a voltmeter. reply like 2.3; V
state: 80; V
